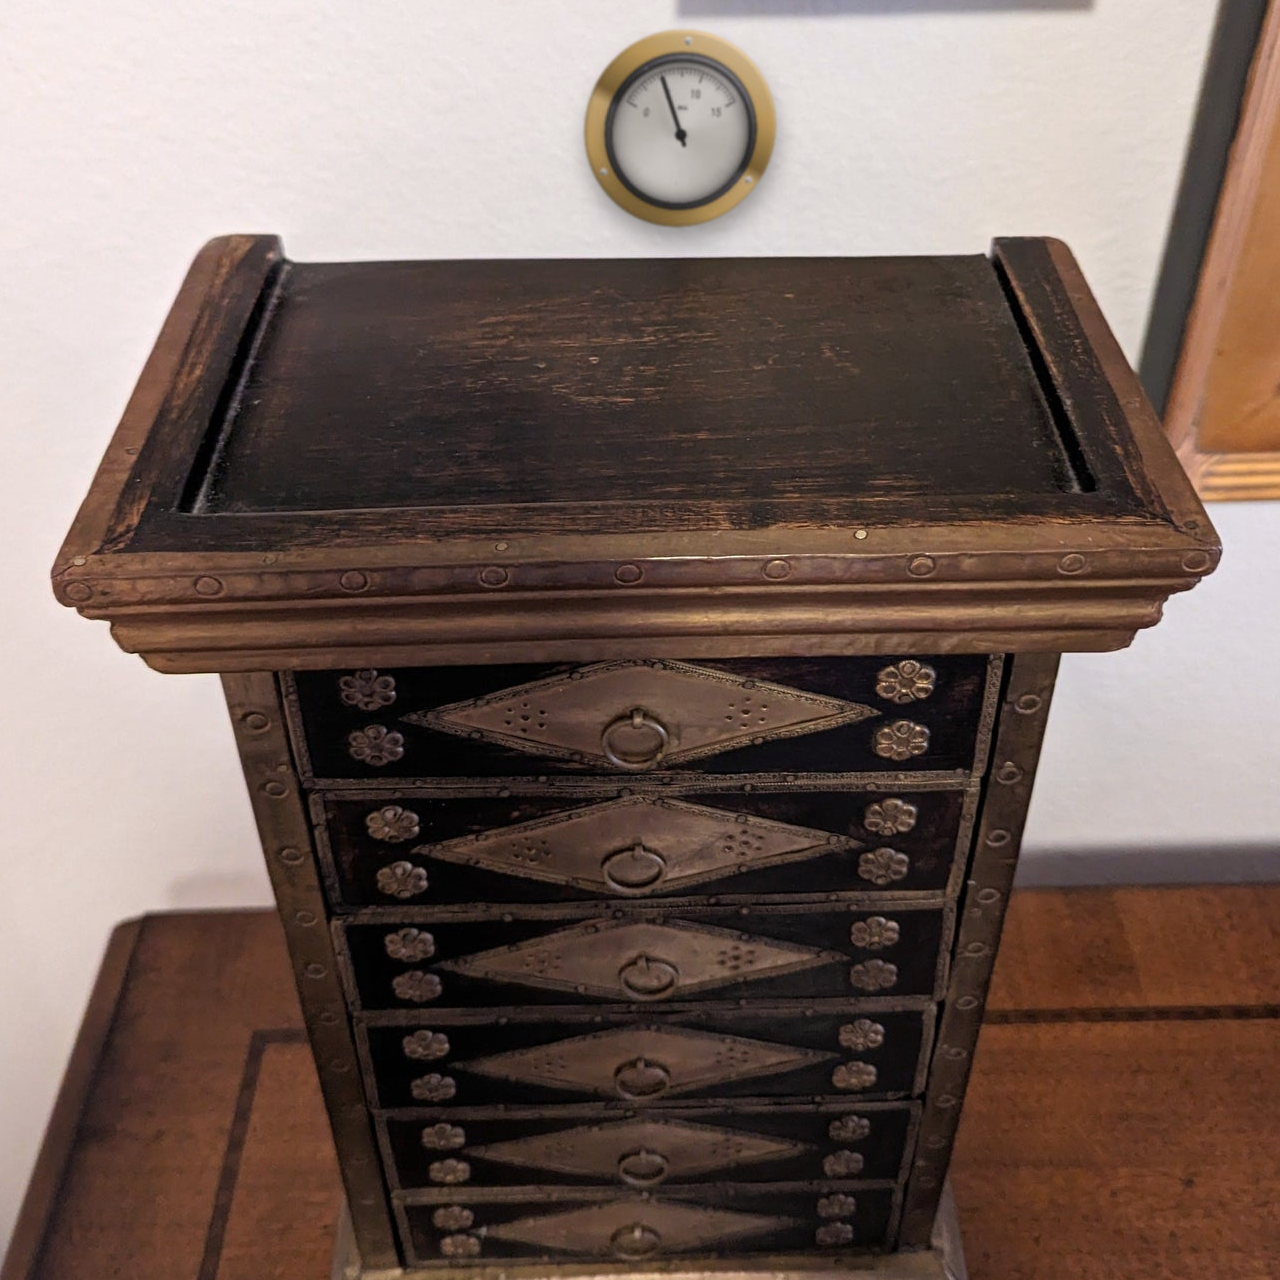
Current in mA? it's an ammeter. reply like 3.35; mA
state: 5; mA
